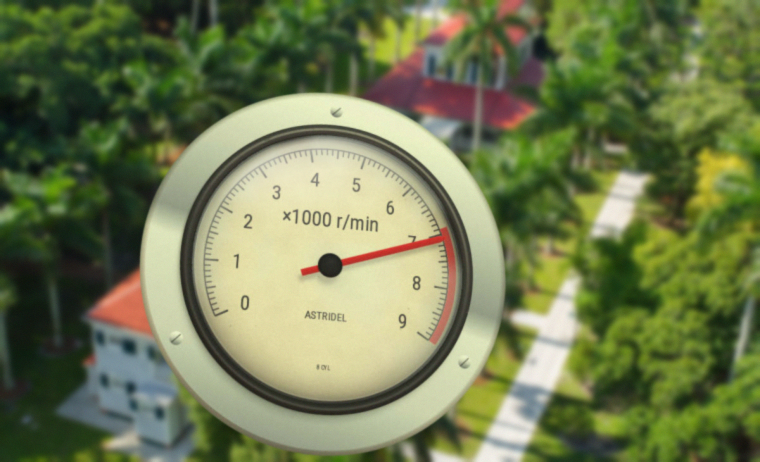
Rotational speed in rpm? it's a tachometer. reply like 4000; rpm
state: 7100; rpm
